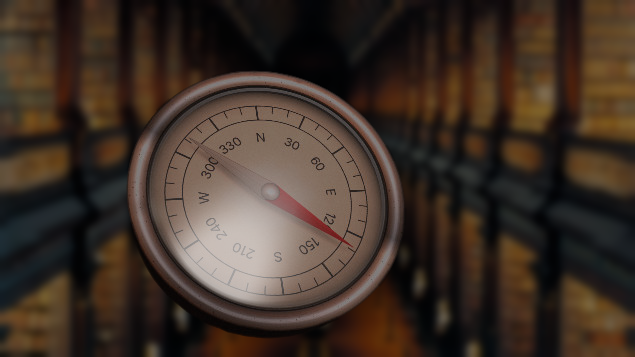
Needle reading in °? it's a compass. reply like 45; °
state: 130; °
